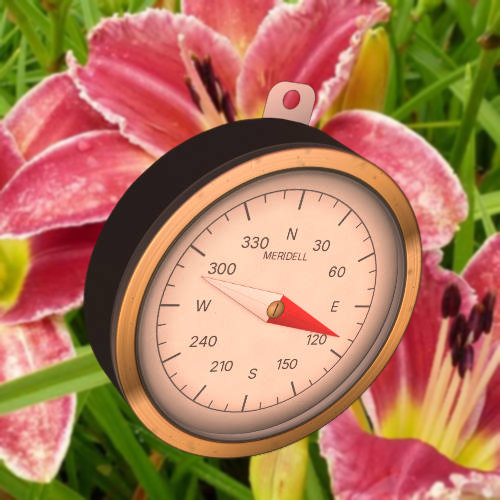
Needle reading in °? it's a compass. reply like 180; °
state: 110; °
